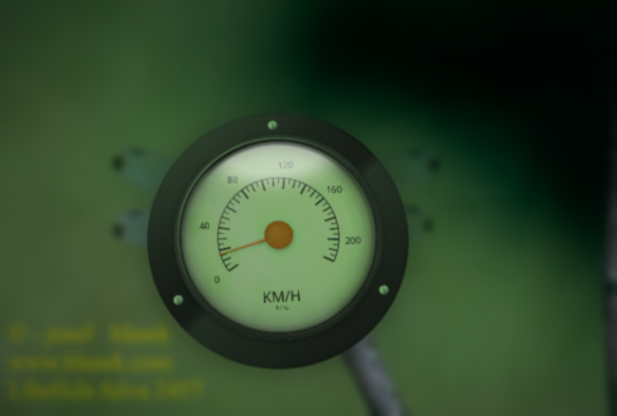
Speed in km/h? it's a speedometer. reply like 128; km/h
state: 15; km/h
